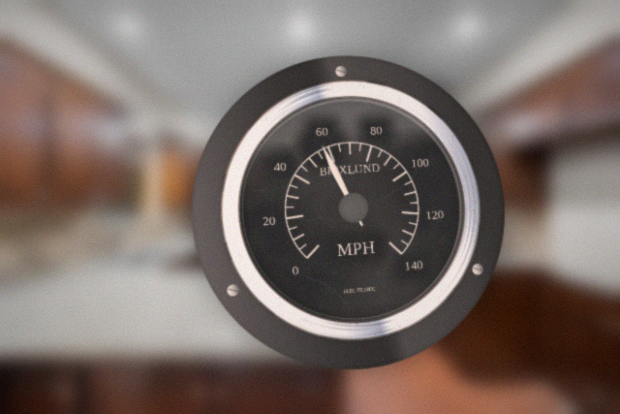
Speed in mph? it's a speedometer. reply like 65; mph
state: 57.5; mph
